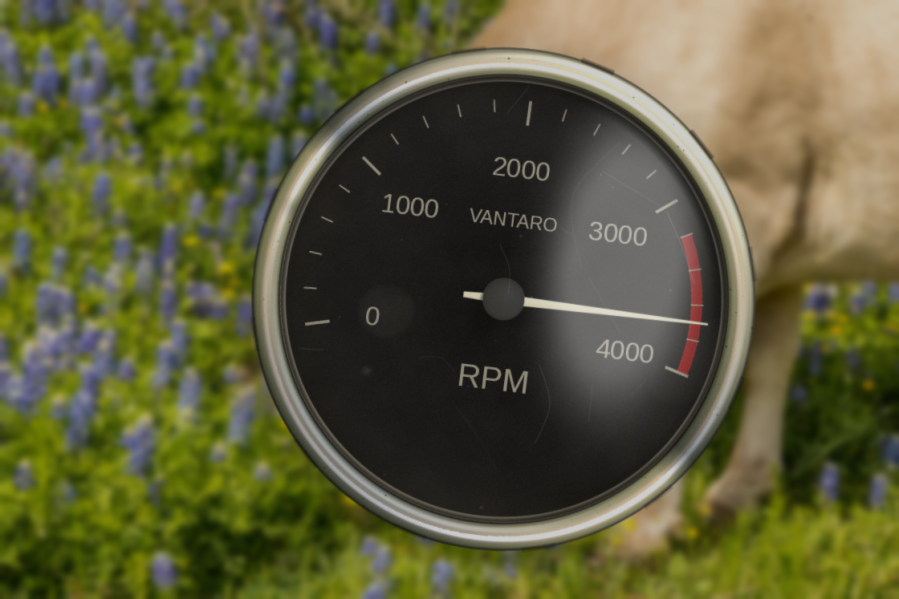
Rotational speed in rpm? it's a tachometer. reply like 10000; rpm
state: 3700; rpm
